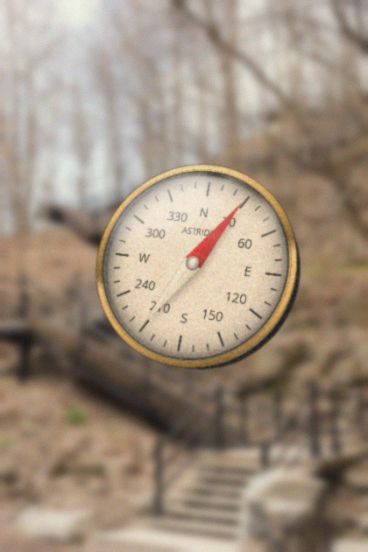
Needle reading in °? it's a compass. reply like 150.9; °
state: 30; °
